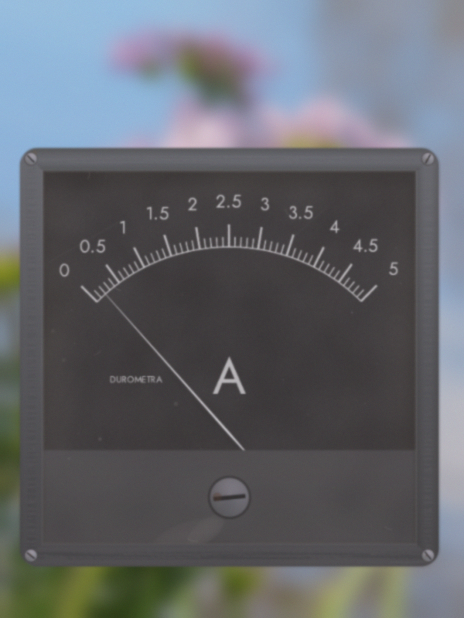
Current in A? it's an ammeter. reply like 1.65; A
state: 0.2; A
